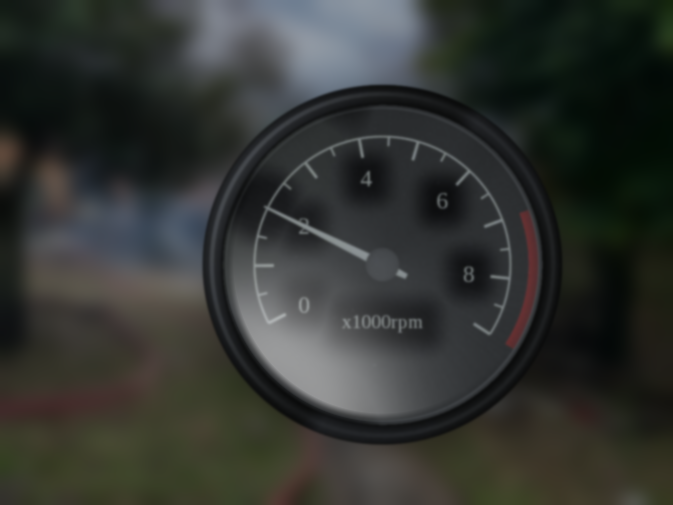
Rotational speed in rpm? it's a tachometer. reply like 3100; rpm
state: 2000; rpm
